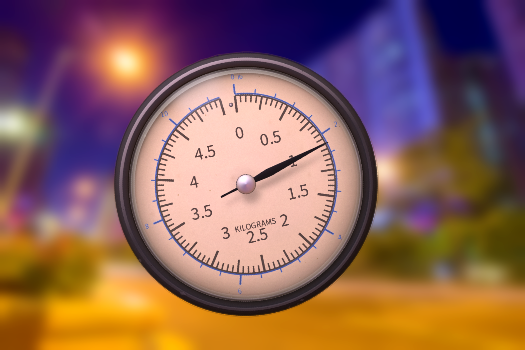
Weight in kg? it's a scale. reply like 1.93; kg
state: 1; kg
